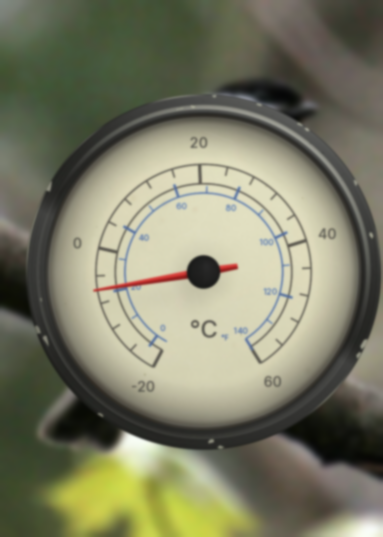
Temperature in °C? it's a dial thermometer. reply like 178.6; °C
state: -6; °C
